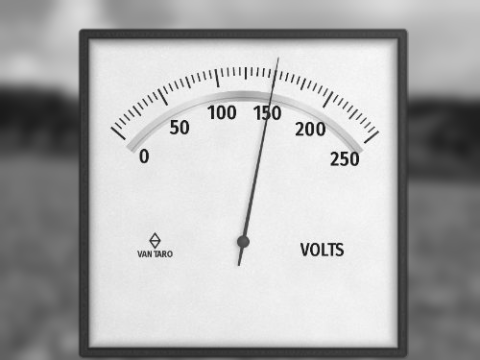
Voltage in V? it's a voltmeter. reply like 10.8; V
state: 150; V
